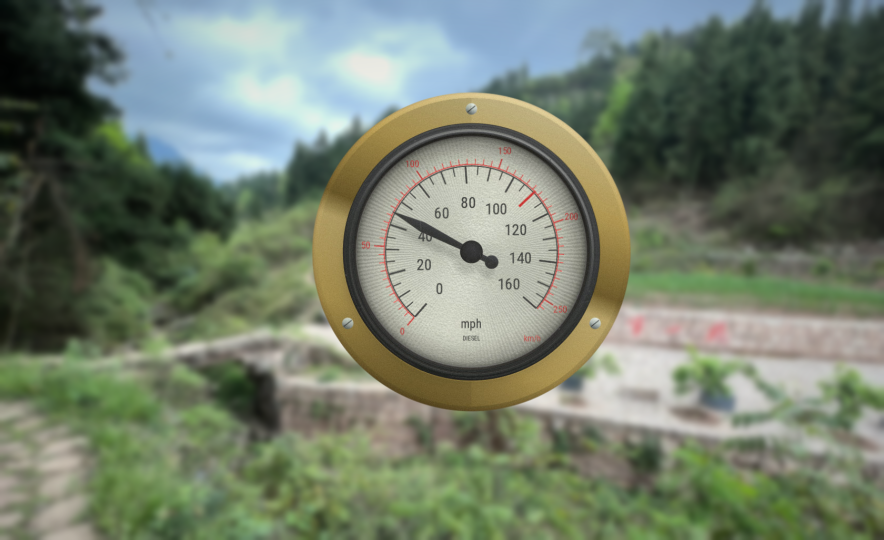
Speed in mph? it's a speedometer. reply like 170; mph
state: 45; mph
